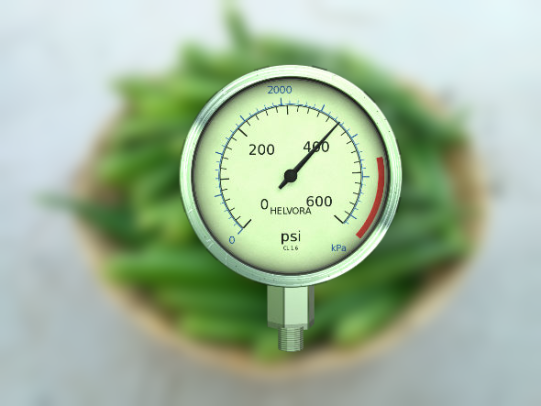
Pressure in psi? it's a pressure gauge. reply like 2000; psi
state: 400; psi
